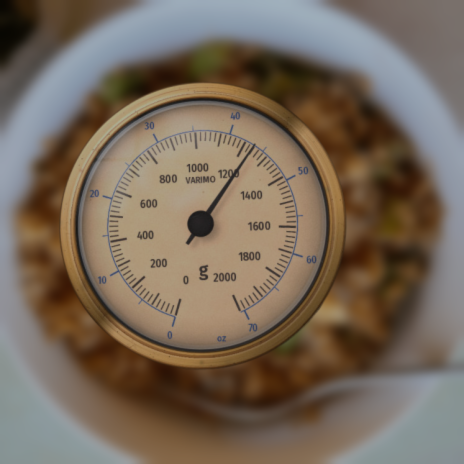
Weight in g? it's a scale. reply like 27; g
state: 1240; g
